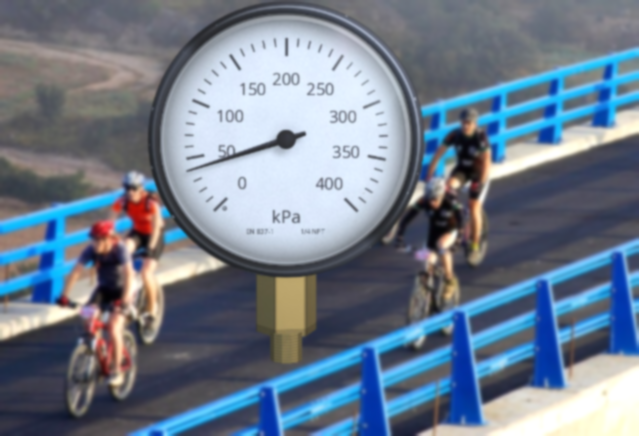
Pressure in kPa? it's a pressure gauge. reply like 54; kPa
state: 40; kPa
